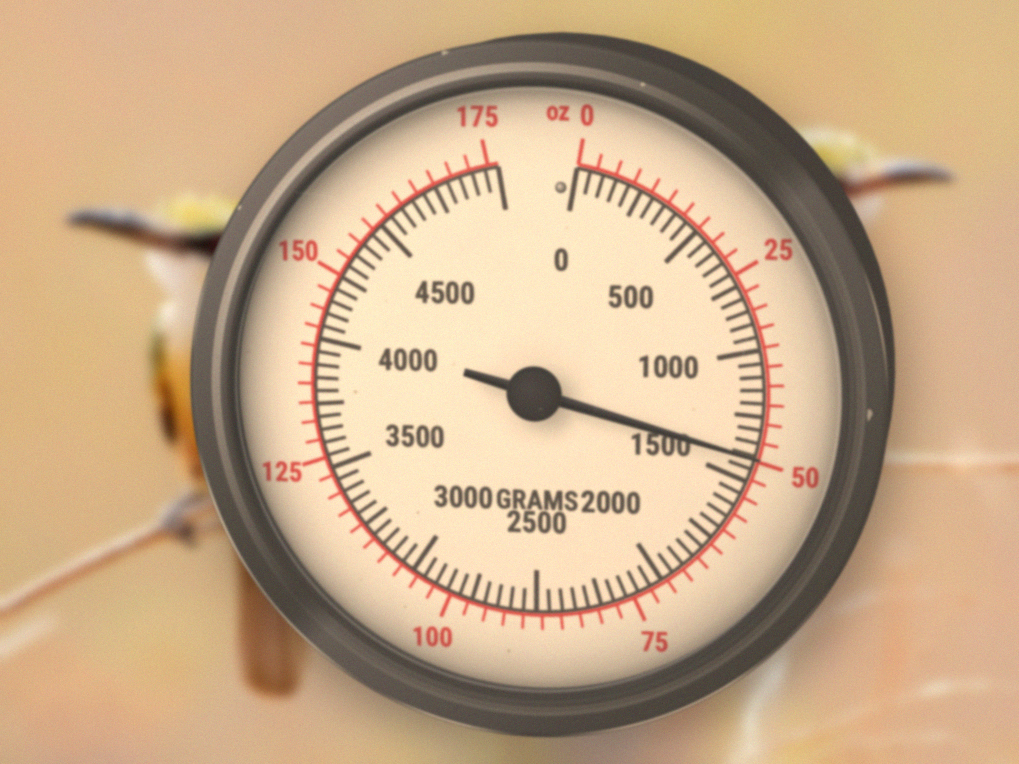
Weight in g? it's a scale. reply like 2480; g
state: 1400; g
